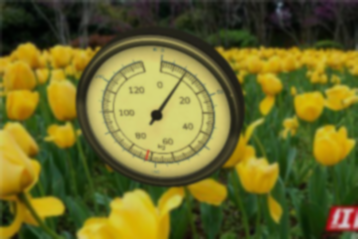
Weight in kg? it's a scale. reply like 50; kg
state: 10; kg
